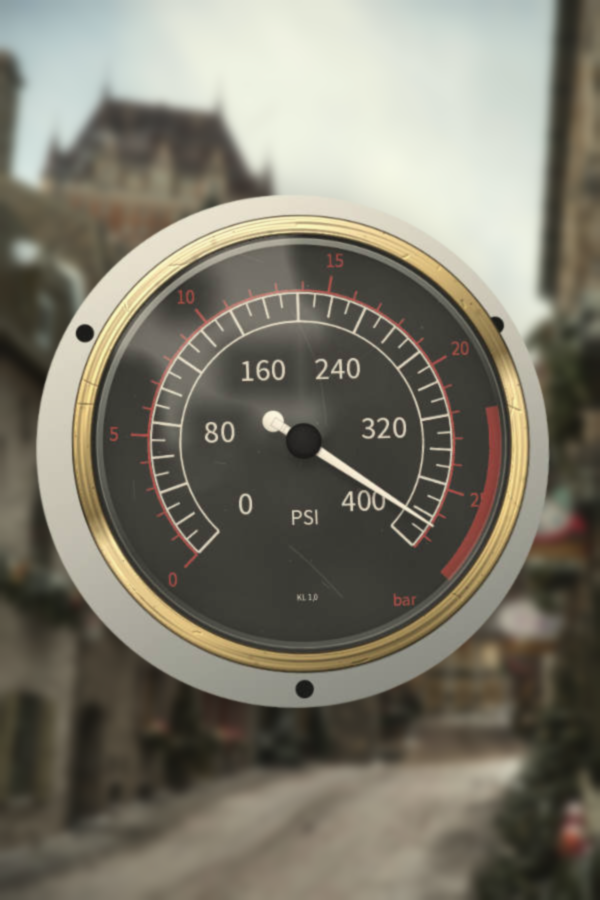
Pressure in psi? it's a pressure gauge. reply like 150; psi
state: 385; psi
